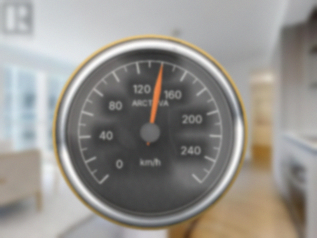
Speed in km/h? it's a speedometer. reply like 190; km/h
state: 140; km/h
